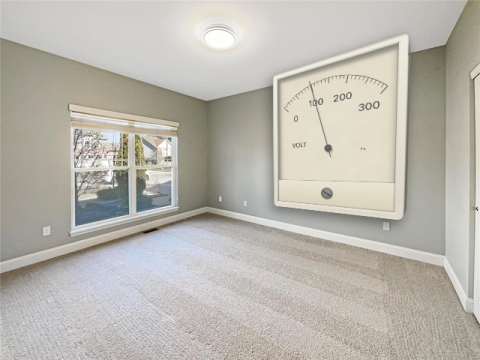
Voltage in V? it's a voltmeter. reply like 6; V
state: 100; V
